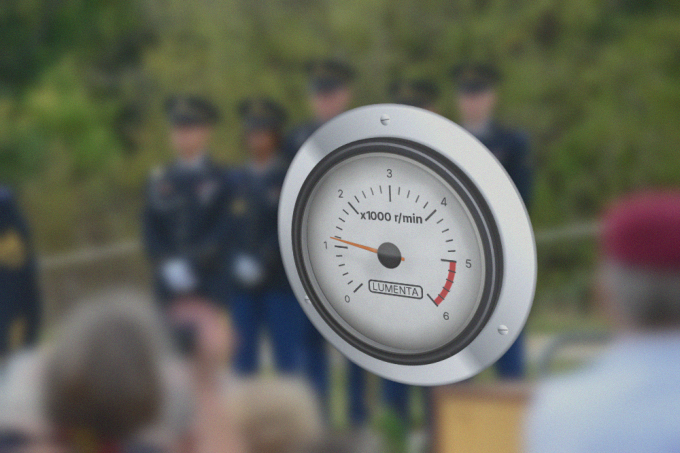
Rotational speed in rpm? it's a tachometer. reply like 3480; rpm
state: 1200; rpm
